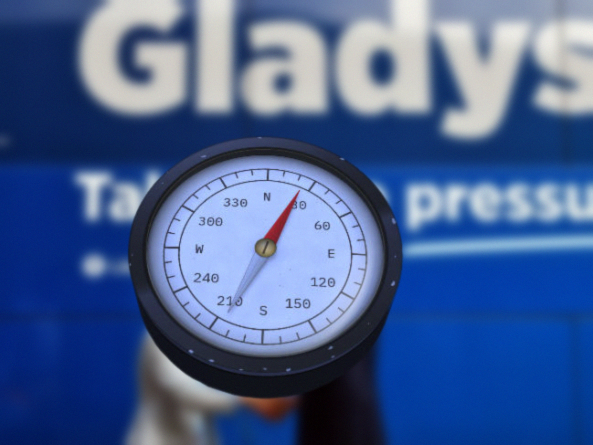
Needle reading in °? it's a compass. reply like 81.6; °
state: 25; °
